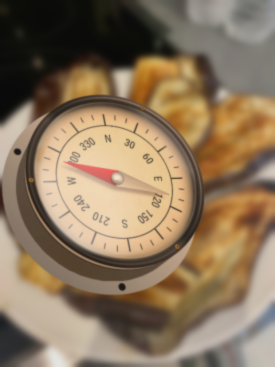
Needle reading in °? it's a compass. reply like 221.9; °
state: 290; °
